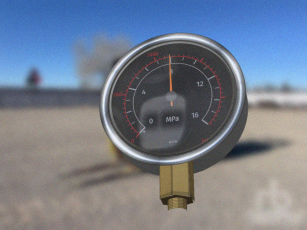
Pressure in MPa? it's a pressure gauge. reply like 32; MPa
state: 8; MPa
